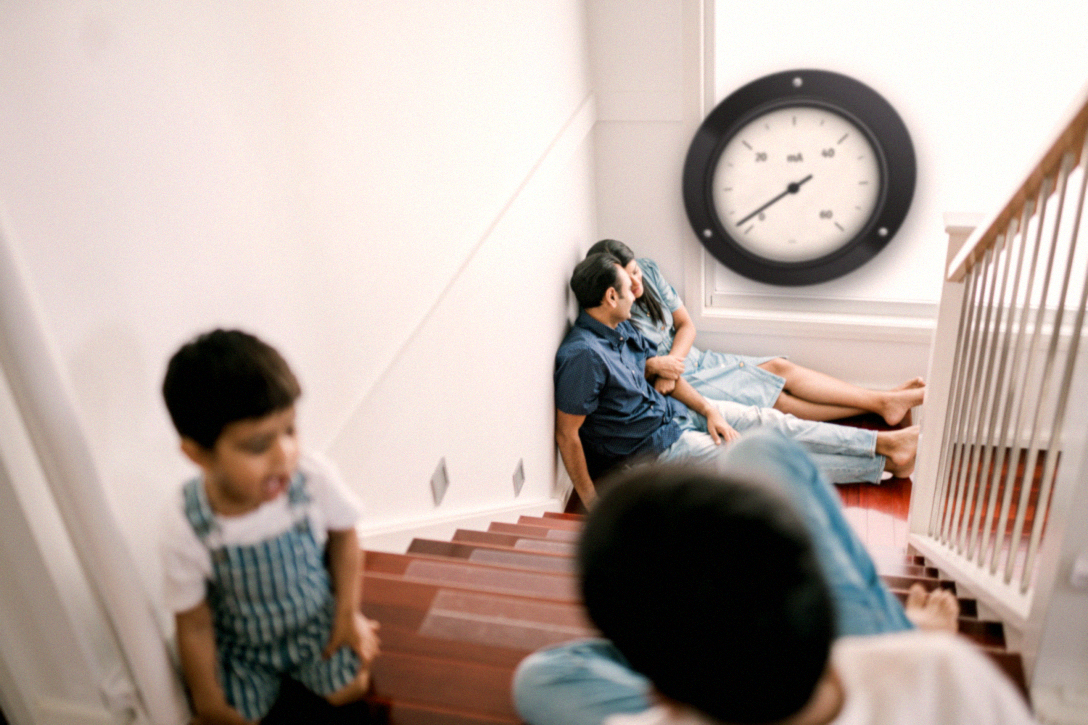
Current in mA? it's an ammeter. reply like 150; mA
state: 2.5; mA
